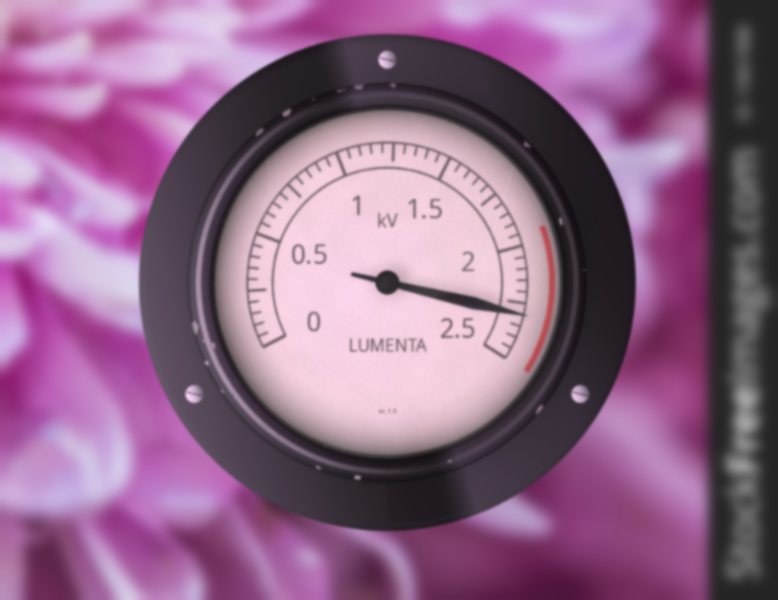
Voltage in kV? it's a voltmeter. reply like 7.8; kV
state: 2.3; kV
